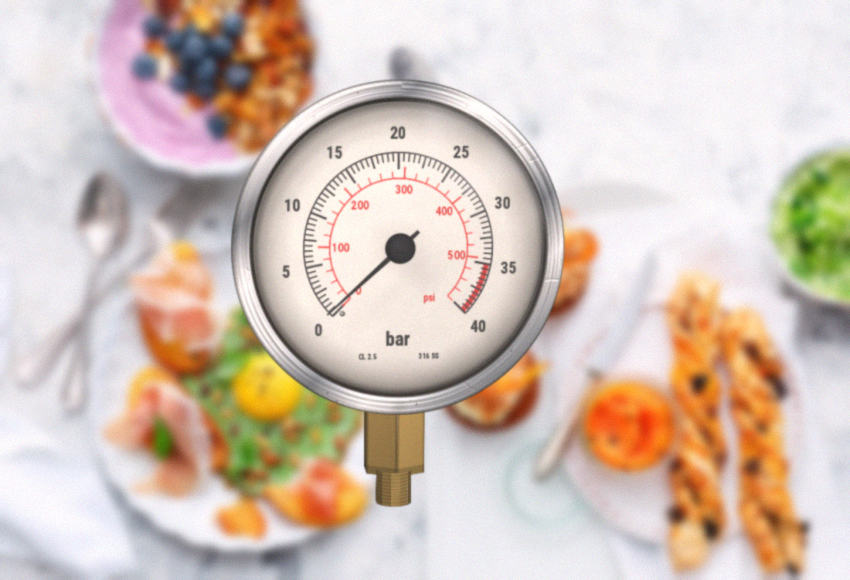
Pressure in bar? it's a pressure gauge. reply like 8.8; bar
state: 0.5; bar
